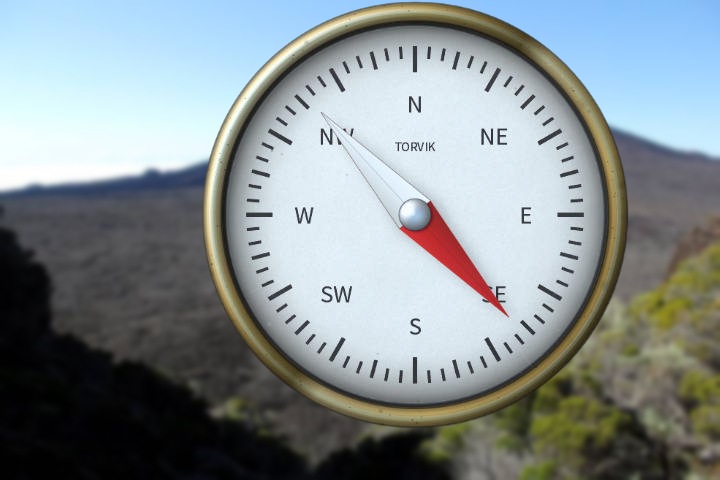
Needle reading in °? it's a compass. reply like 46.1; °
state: 137.5; °
